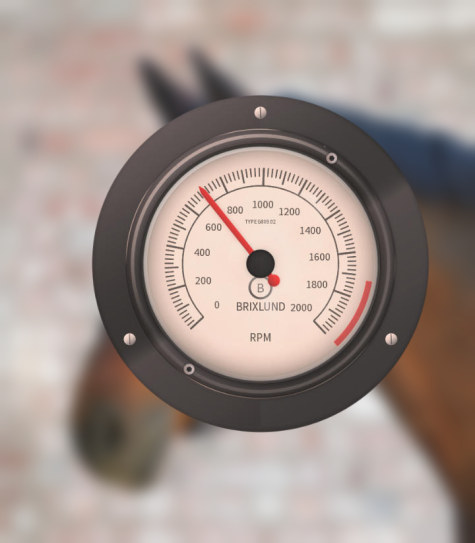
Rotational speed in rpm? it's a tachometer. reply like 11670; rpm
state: 700; rpm
